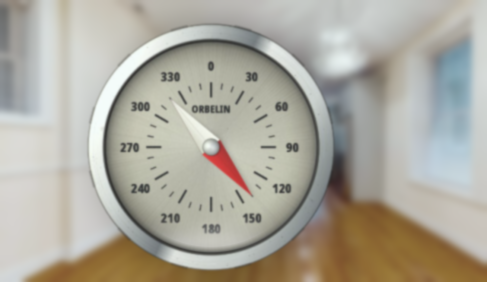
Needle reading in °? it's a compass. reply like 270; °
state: 140; °
